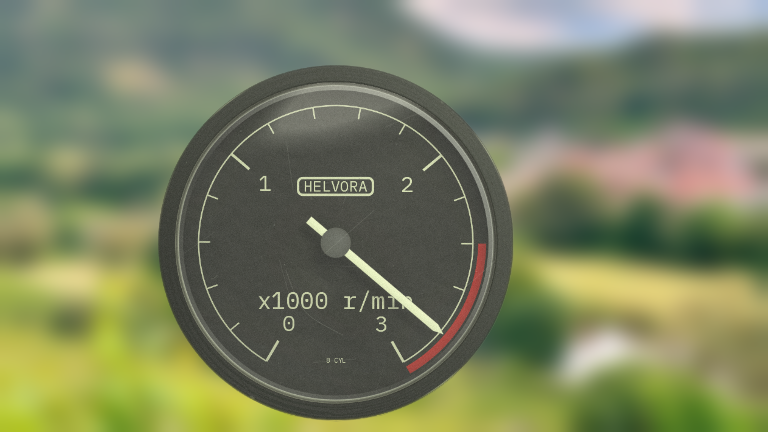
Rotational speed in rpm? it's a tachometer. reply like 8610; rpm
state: 2800; rpm
